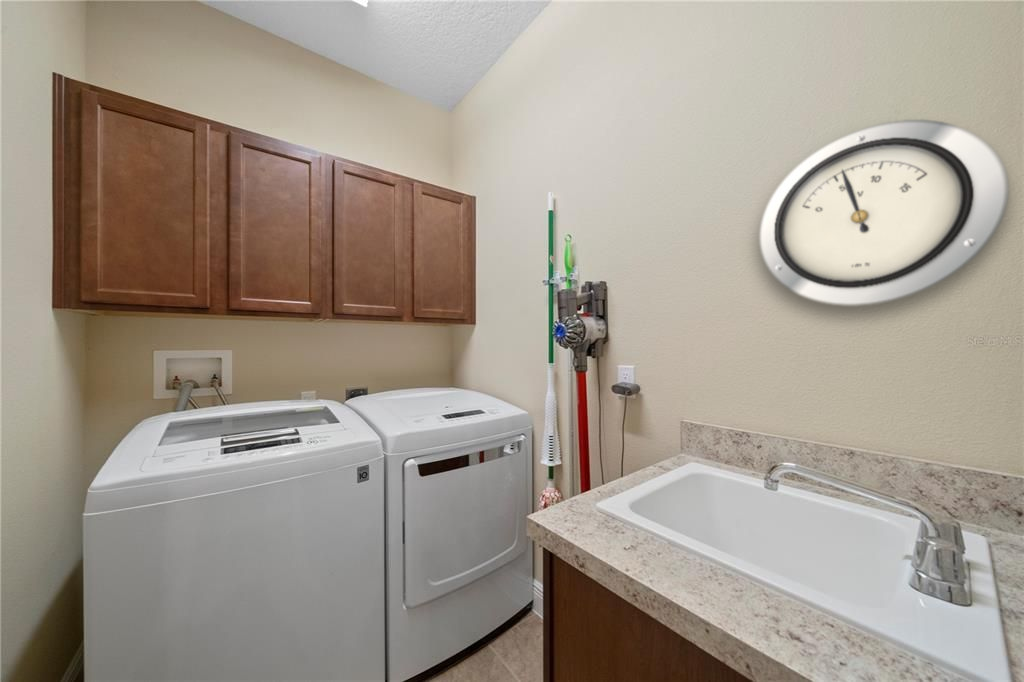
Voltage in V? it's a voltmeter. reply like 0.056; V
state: 6; V
